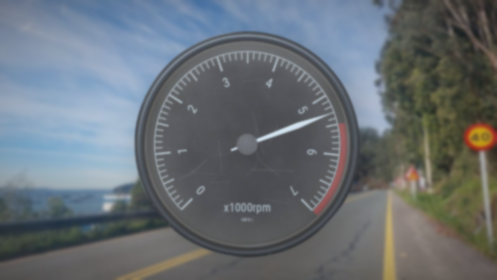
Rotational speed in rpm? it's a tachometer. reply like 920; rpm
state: 5300; rpm
